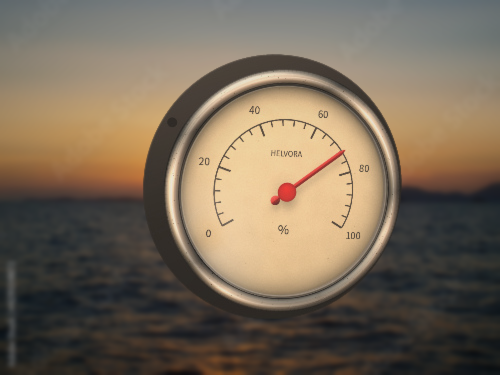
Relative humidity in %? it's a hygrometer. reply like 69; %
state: 72; %
